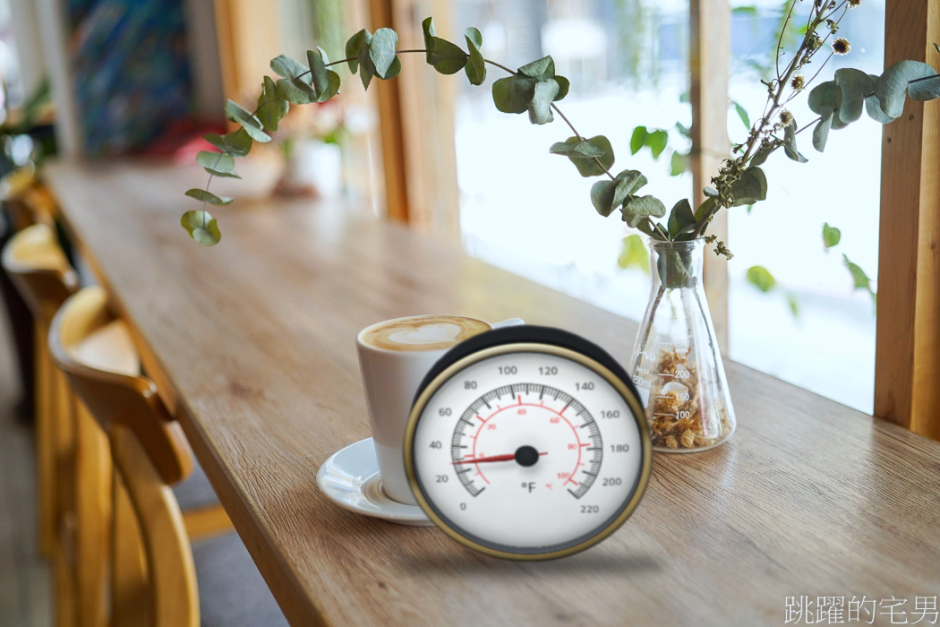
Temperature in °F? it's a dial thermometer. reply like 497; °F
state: 30; °F
